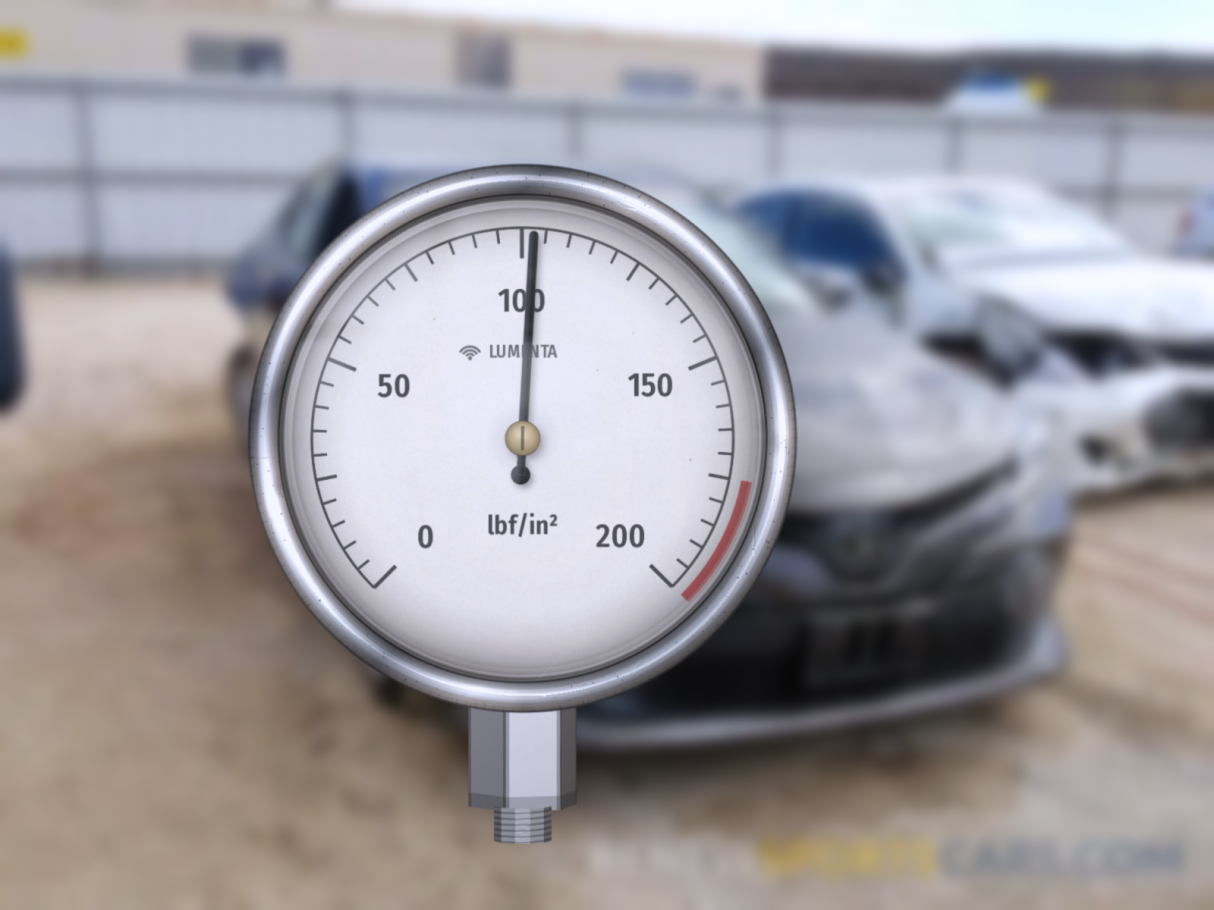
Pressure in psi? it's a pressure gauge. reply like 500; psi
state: 102.5; psi
